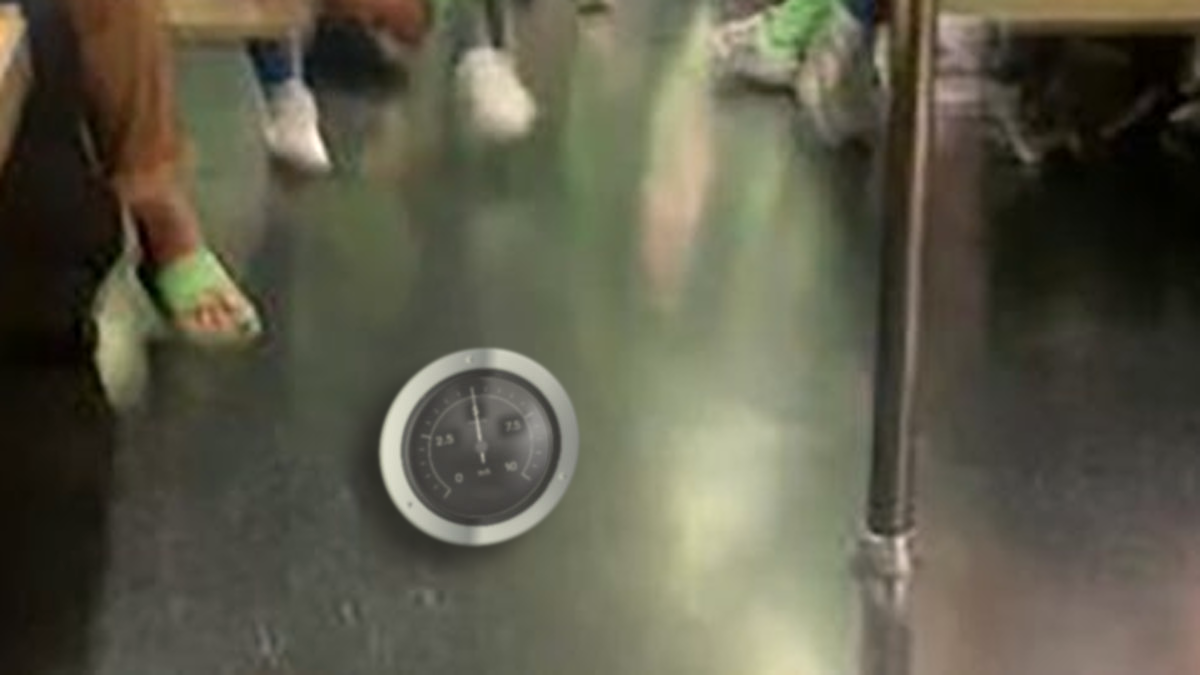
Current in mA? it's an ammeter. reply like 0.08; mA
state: 5; mA
